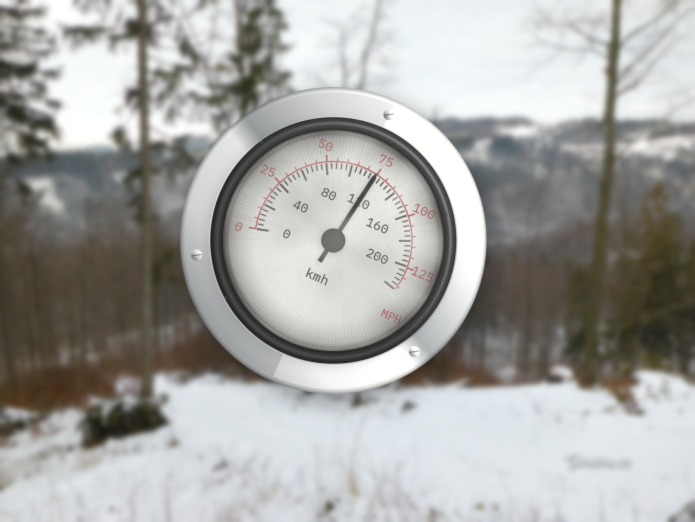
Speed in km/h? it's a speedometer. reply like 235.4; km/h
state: 120; km/h
